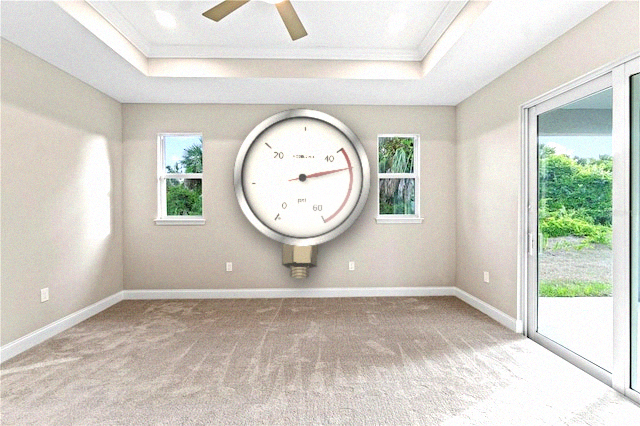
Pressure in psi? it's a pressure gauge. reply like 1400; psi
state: 45; psi
